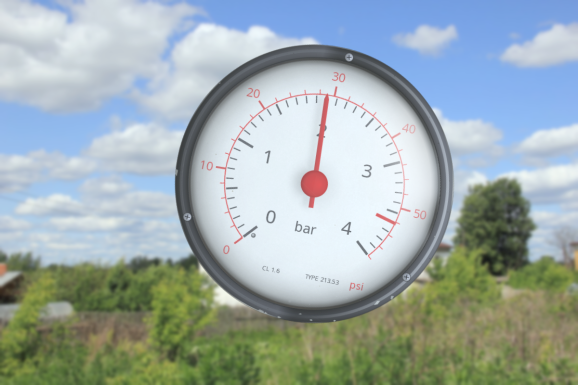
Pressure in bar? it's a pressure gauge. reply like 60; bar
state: 2; bar
